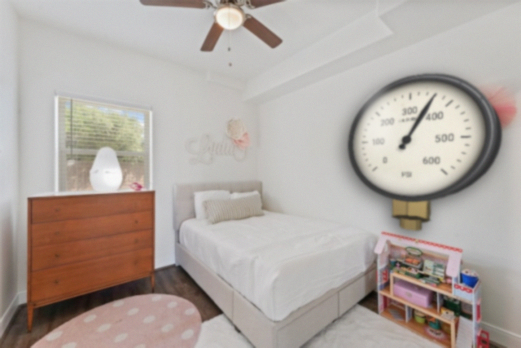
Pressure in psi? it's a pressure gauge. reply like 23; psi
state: 360; psi
